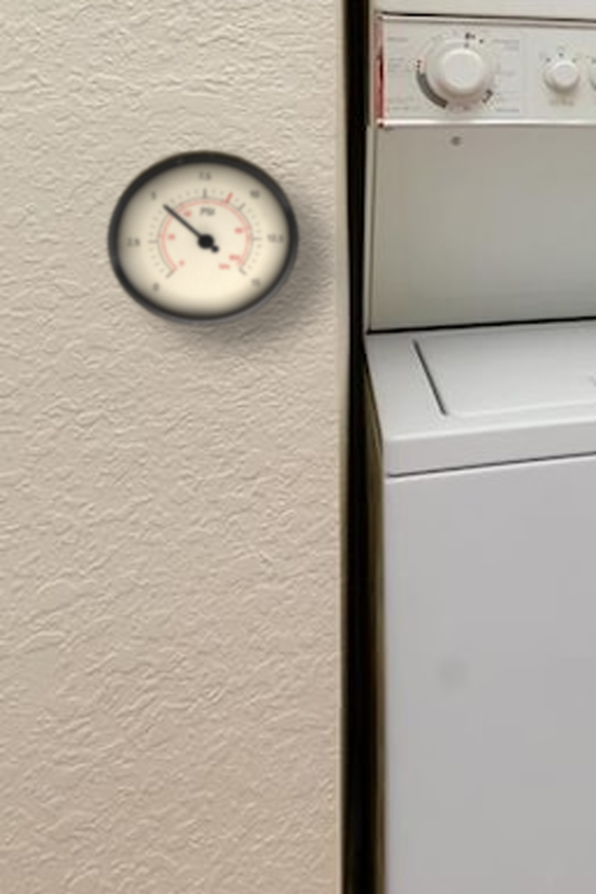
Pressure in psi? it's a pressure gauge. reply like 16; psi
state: 5; psi
